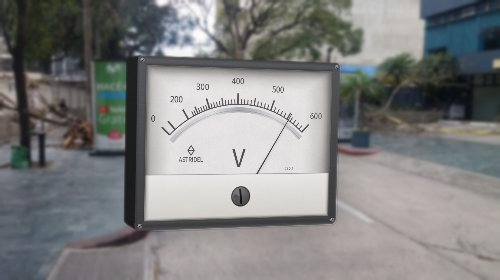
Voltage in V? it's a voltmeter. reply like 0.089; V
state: 550; V
